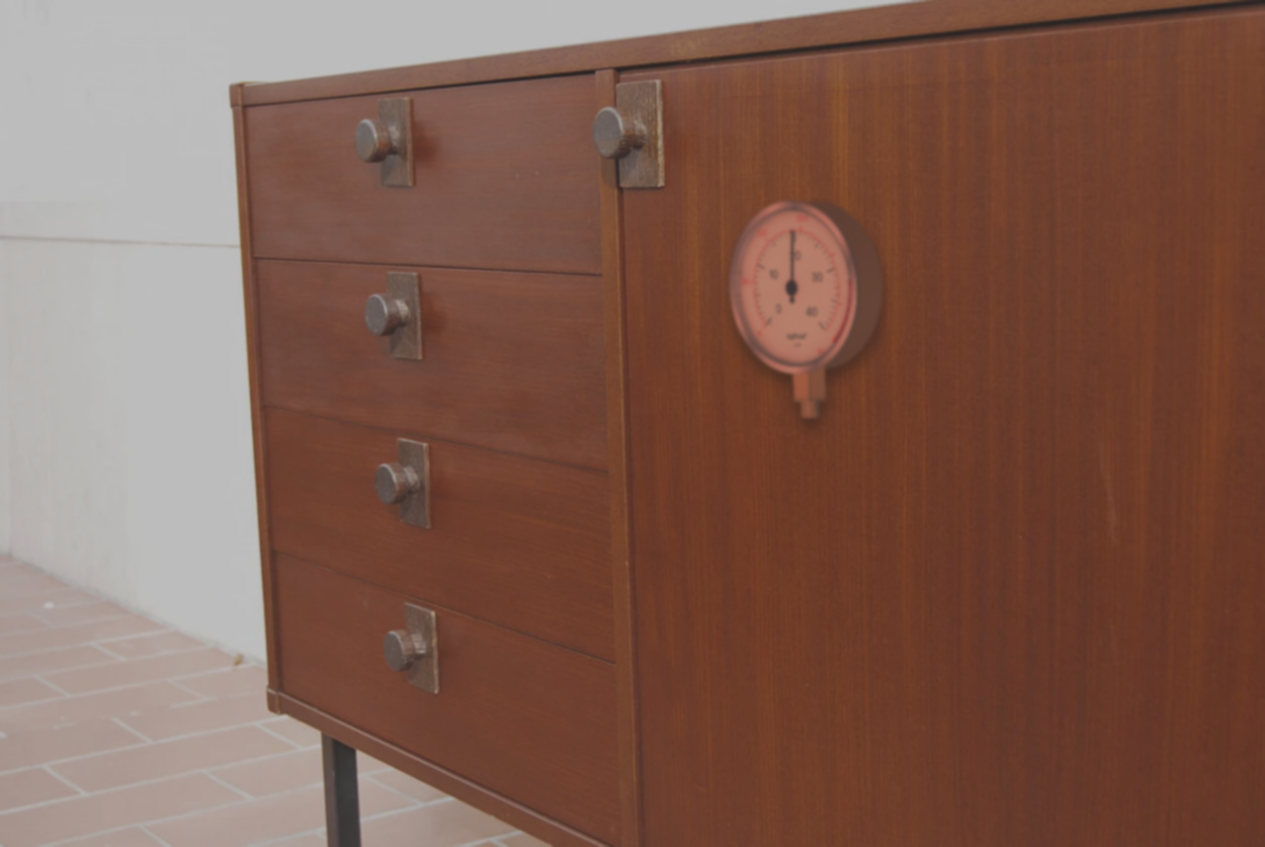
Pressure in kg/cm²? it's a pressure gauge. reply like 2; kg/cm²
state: 20; kg/cm²
